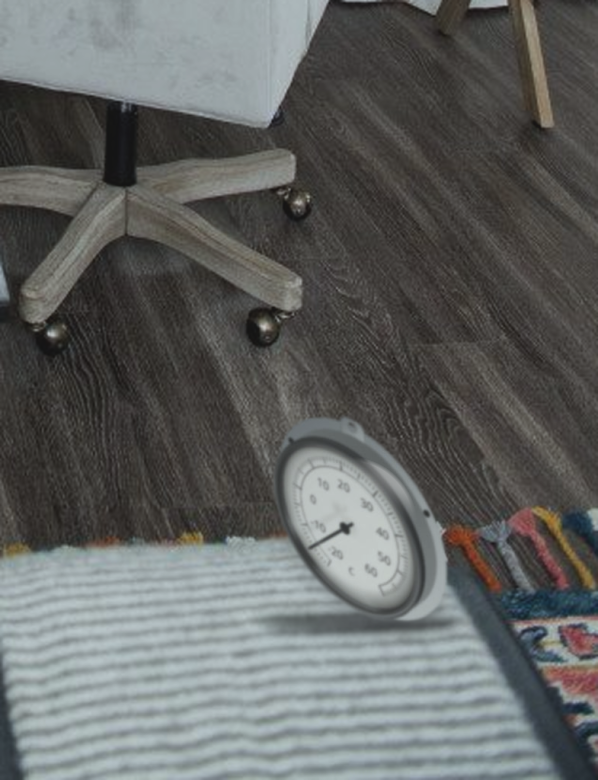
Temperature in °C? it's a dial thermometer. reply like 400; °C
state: -15; °C
